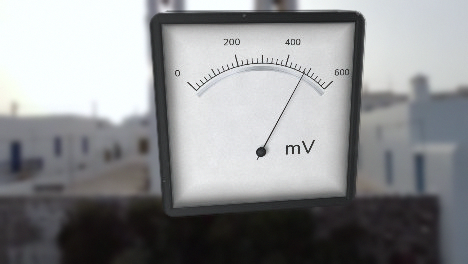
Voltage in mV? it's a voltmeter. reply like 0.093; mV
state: 480; mV
